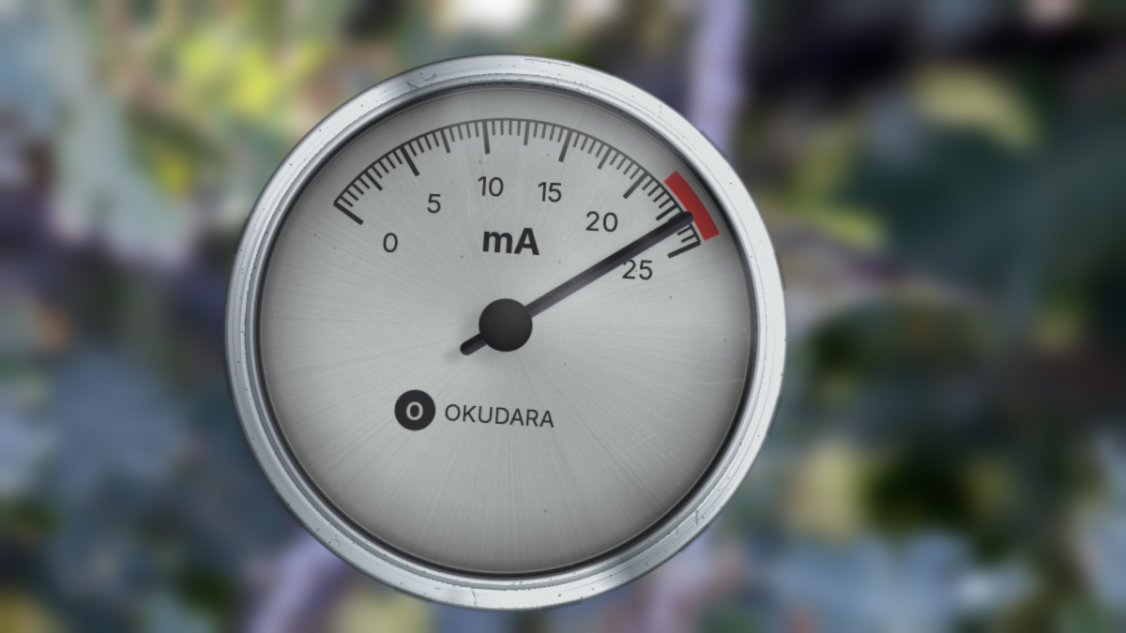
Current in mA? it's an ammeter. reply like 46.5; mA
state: 23.5; mA
